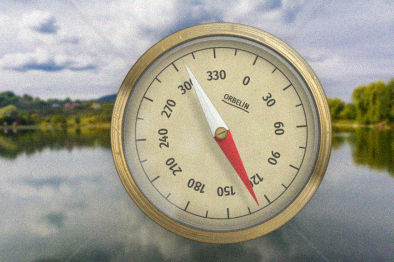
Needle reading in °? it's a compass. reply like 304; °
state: 127.5; °
